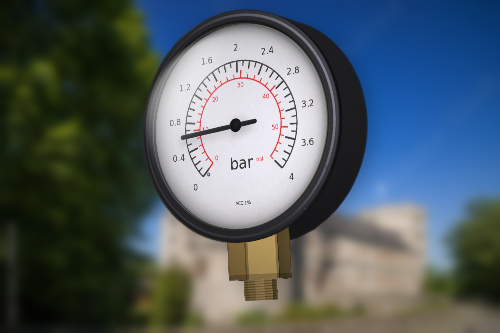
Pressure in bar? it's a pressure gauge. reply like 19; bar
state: 0.6; bar
